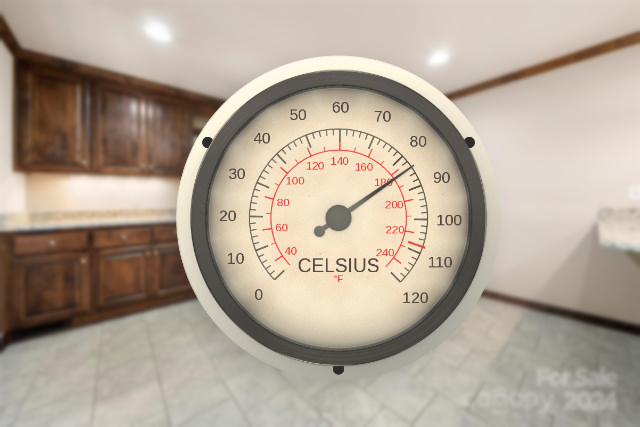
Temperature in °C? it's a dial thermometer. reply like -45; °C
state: 84; °C
